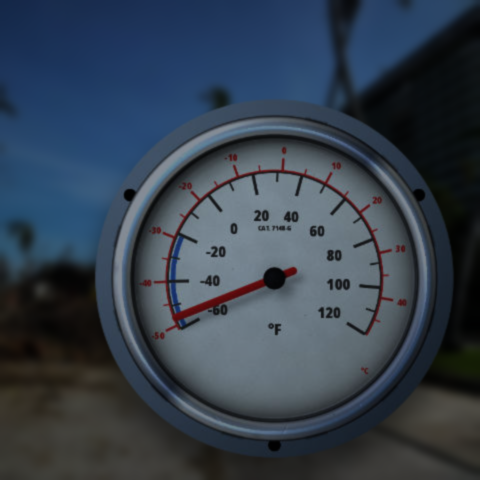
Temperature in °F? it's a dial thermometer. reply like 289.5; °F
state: -55; °F
